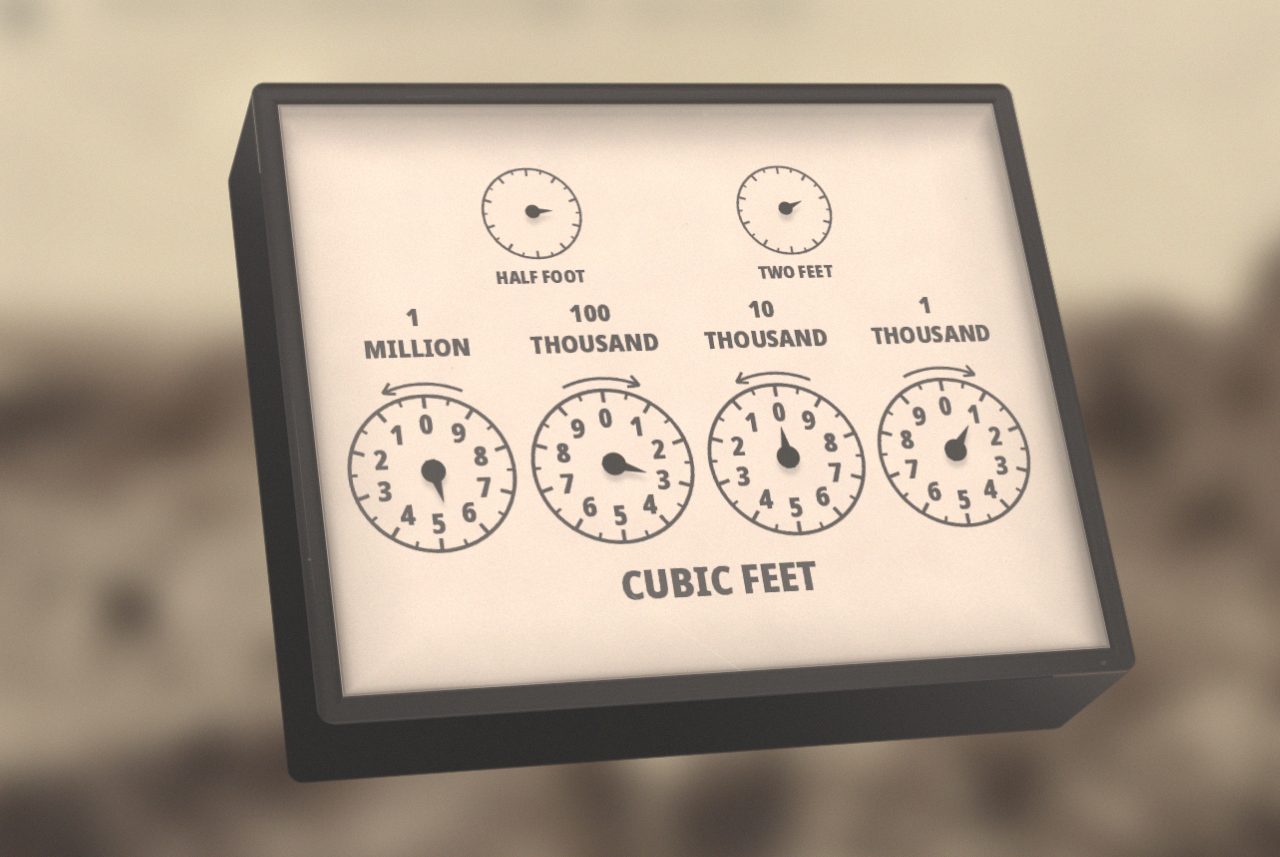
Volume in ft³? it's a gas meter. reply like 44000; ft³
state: 530100; ft³
